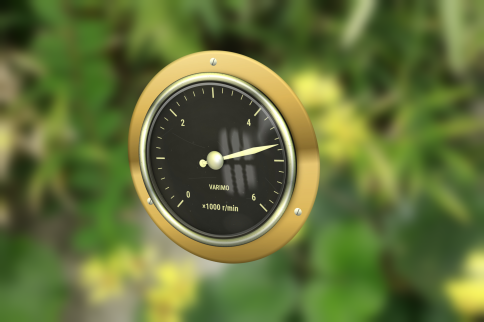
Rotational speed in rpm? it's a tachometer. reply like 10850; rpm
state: 4700; rpm
